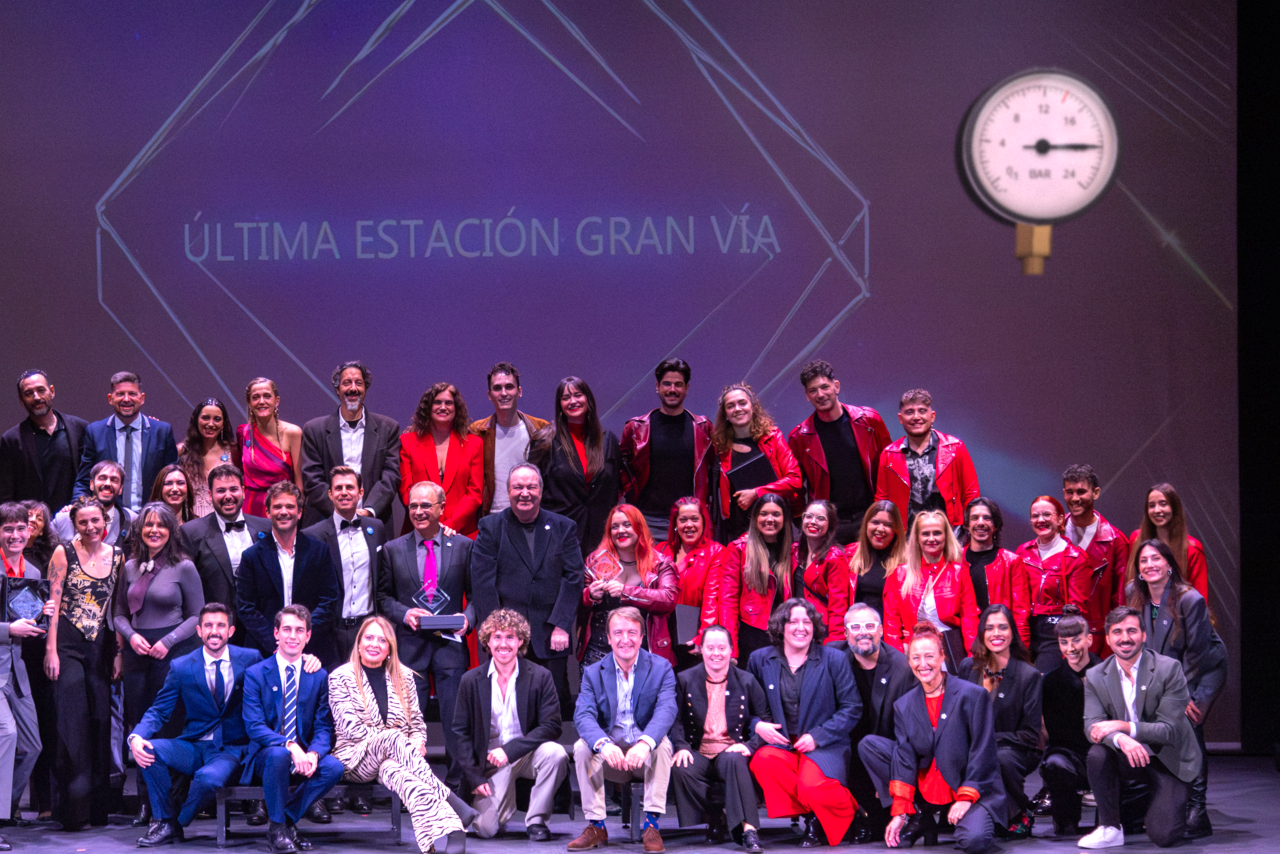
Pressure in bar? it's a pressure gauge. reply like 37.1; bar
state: 20; bar
